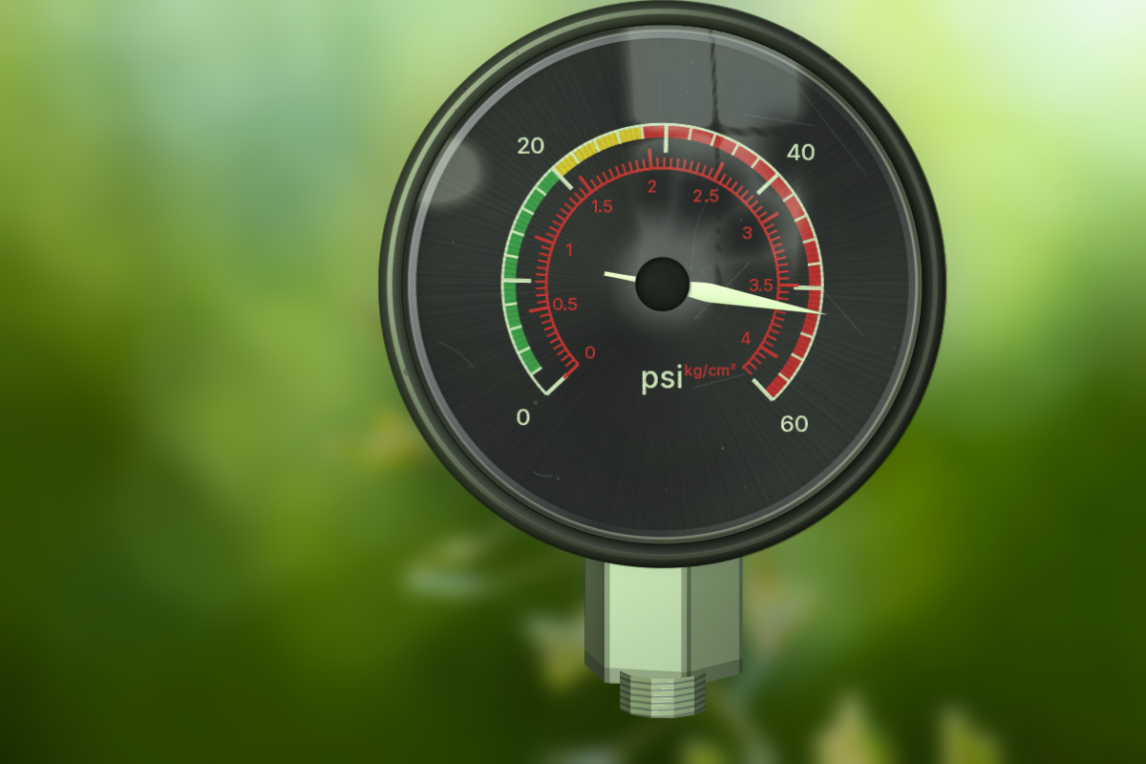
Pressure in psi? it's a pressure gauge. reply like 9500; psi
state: 52; psi
